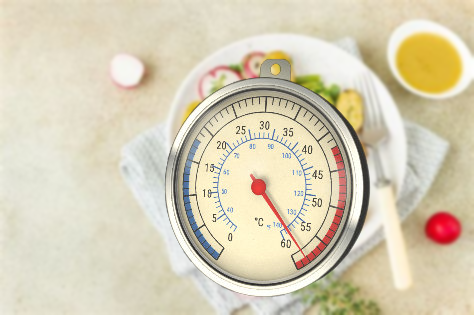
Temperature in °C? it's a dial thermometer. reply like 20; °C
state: 58; °C
